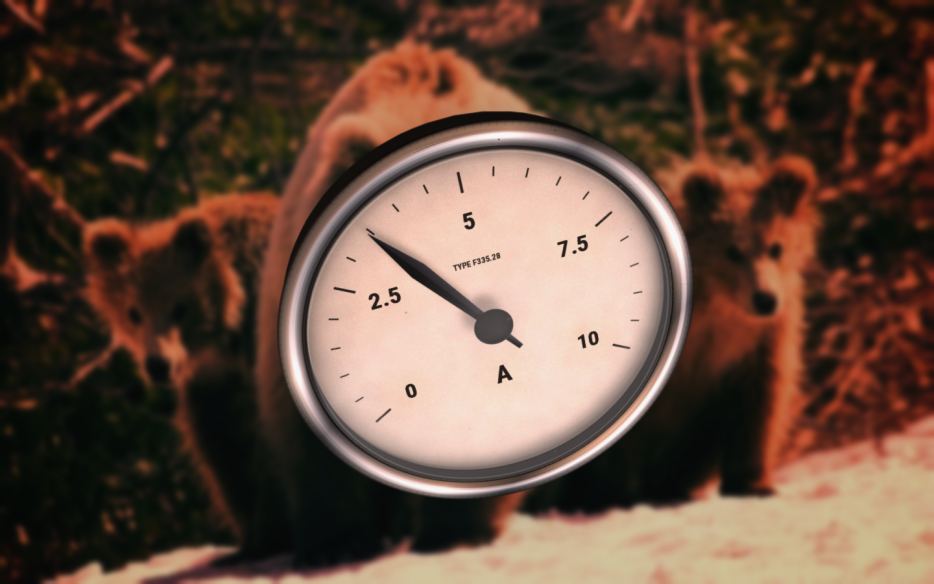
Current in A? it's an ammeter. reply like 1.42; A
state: 3.5; A
